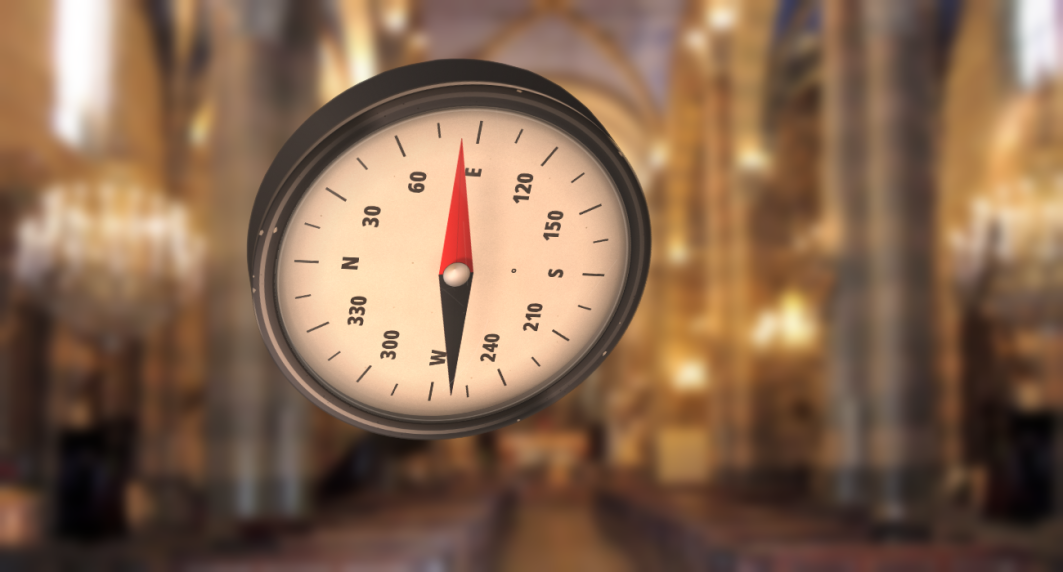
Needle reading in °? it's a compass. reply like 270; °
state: 82.5; °
